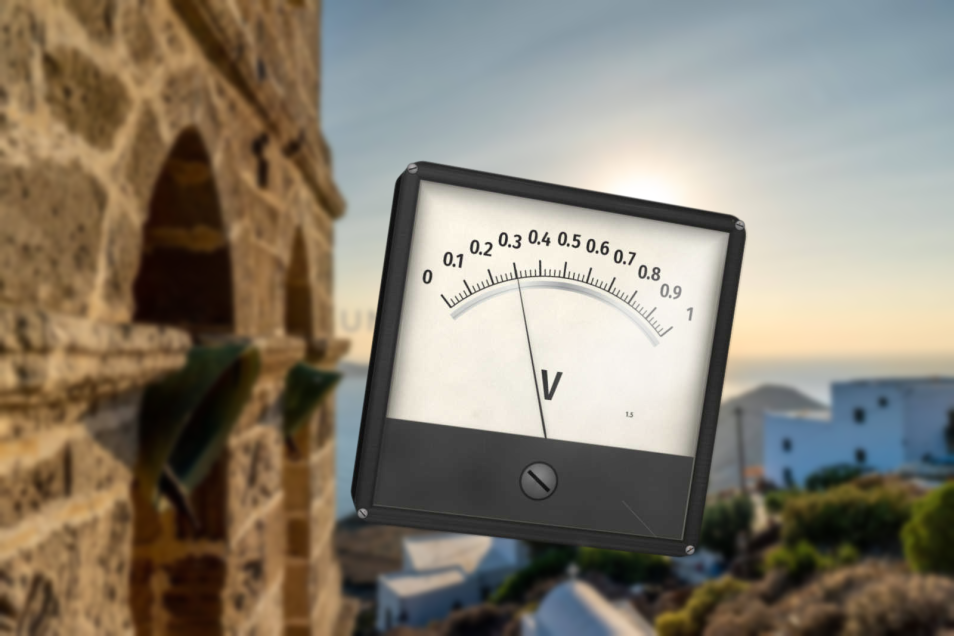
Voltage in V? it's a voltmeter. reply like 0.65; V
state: 0.3; V
